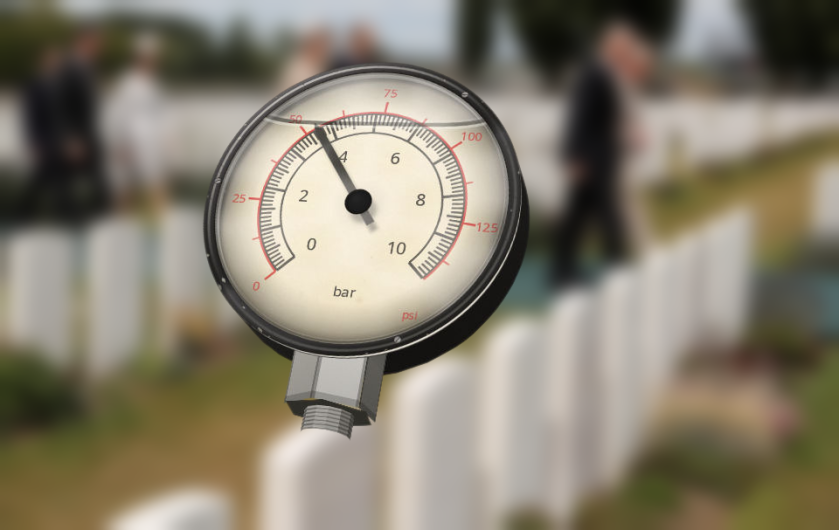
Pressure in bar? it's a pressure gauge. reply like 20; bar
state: 3.7; bar
